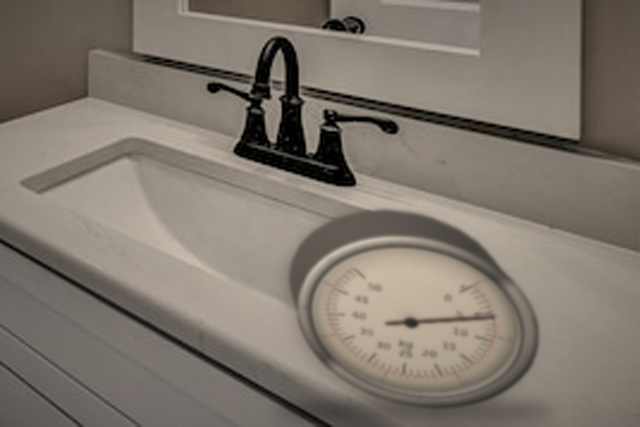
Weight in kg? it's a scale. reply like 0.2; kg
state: 5; kg
